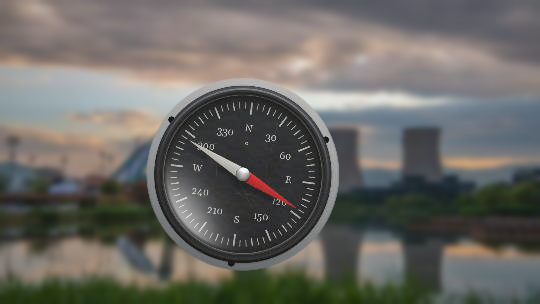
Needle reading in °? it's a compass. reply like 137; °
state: 115; °
